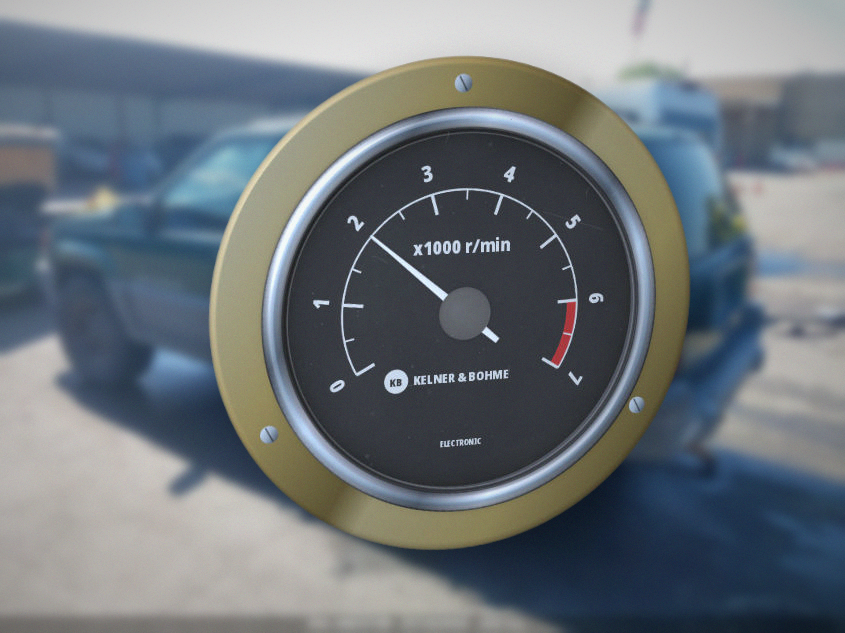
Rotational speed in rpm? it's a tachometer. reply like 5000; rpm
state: 2000; rpm
